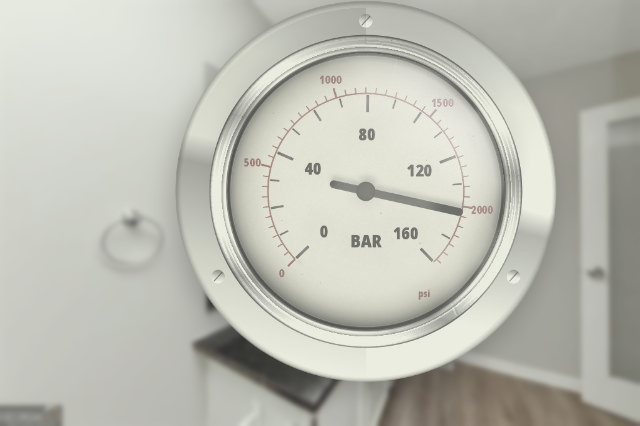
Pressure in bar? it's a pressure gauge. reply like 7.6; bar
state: 140; bar
